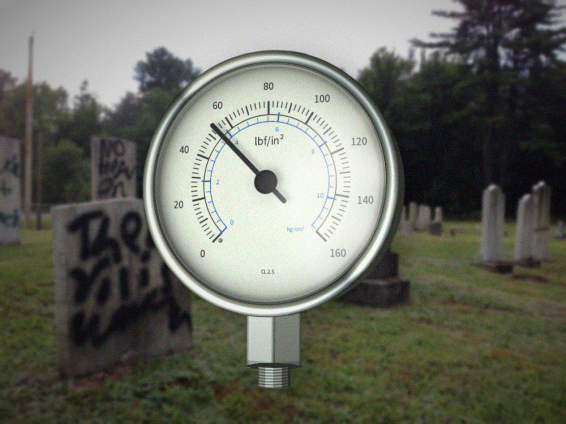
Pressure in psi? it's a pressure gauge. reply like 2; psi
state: 54; psi
